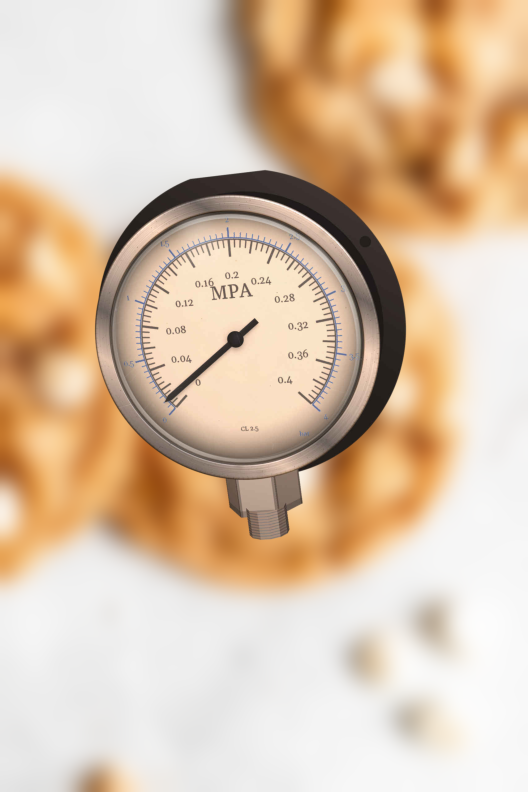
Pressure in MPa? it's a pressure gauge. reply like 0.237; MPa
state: 0.01; MPa
